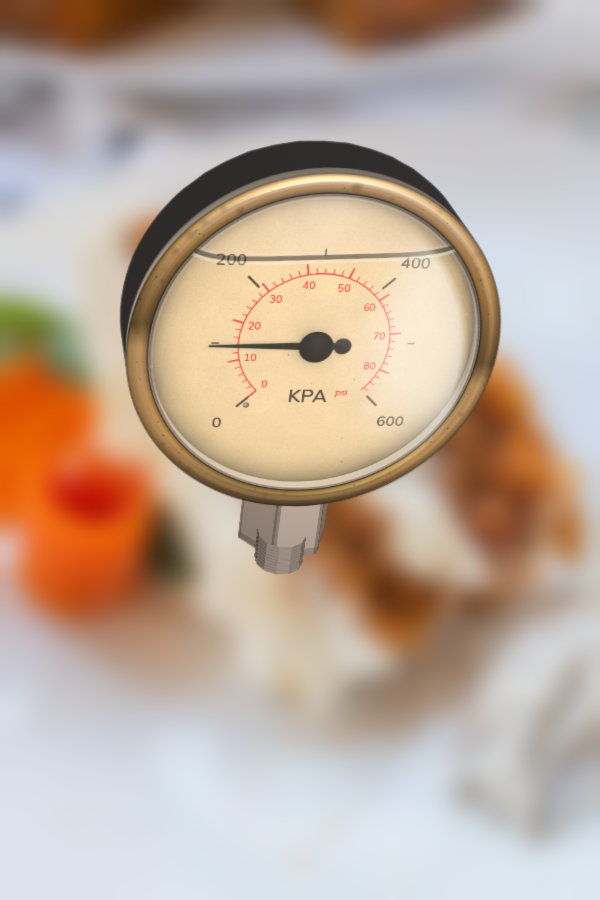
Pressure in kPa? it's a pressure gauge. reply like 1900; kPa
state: 100; kPa
